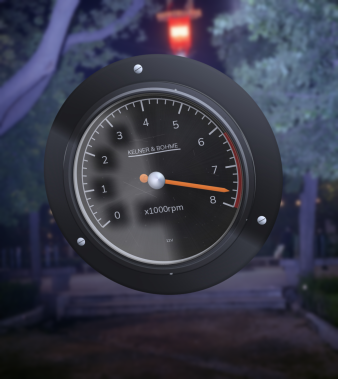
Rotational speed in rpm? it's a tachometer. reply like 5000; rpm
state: 7600; rpm
